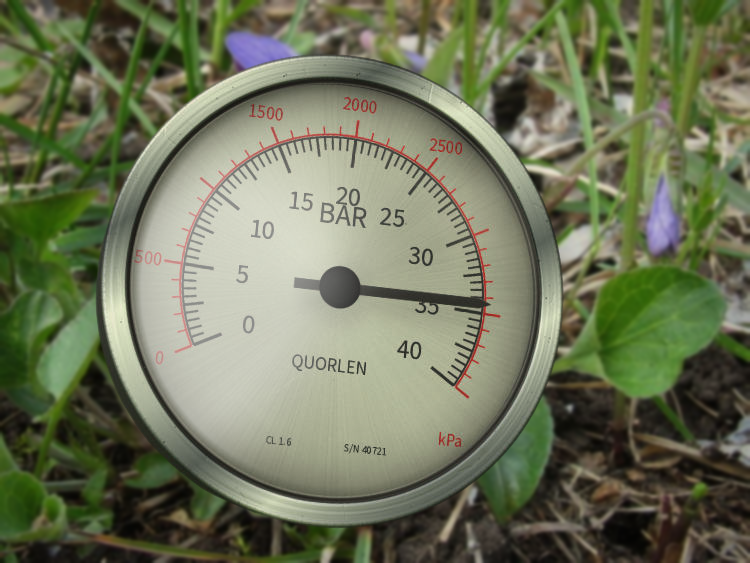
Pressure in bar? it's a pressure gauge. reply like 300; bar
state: 34.5; bar
